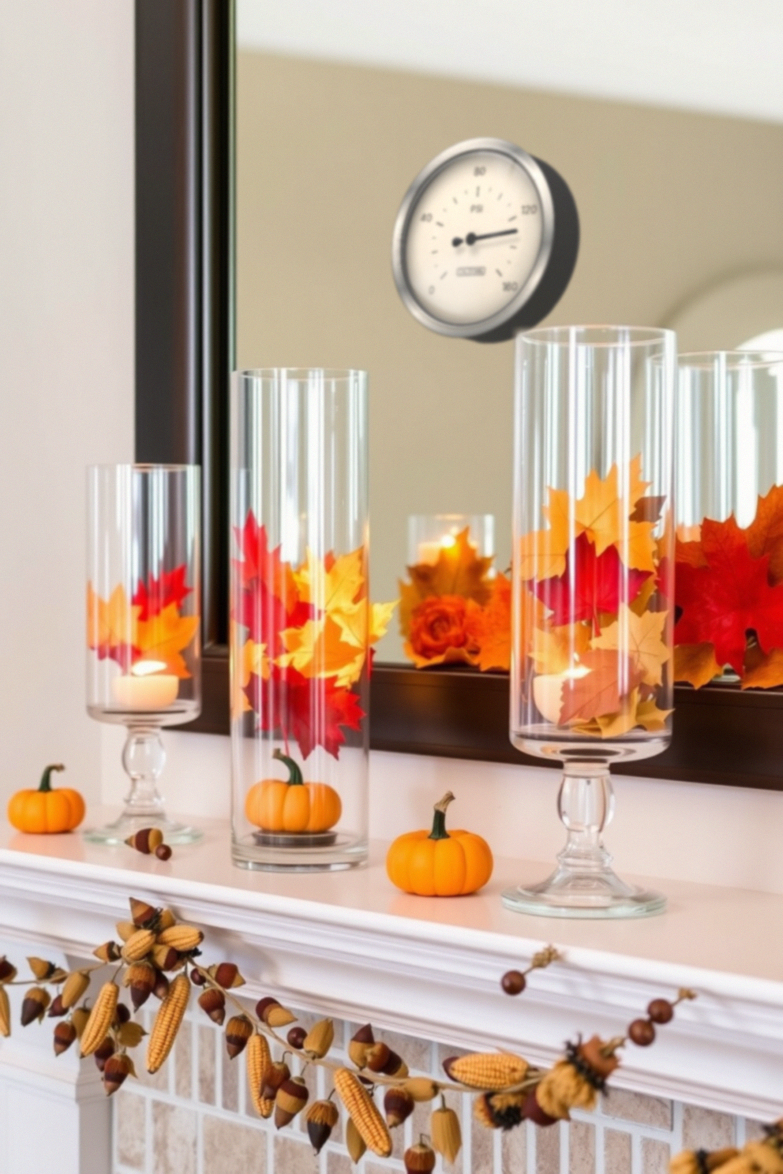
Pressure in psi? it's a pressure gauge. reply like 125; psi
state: 130; psi
